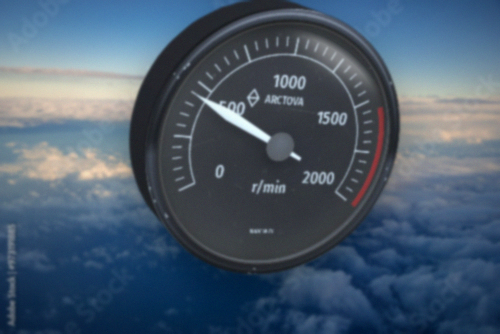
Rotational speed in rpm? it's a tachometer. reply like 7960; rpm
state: 450; rpm
